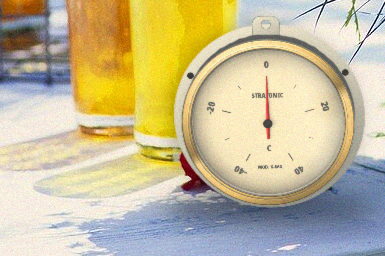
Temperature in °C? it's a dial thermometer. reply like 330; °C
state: 0; °C
